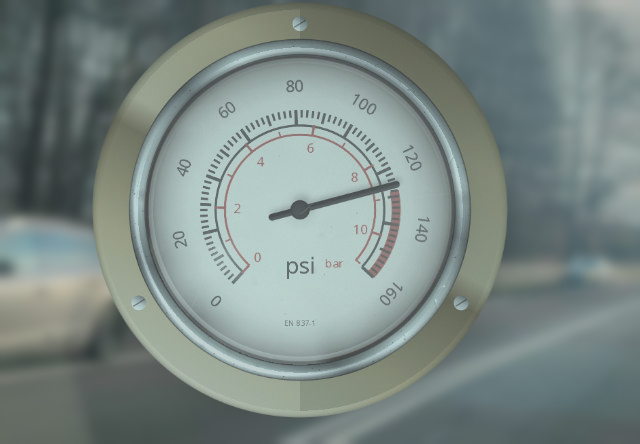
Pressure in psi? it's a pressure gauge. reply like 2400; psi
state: 126; psi
